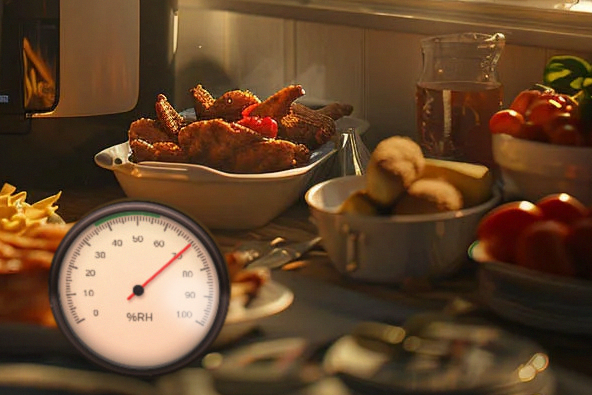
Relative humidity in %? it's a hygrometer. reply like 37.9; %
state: 70; %
